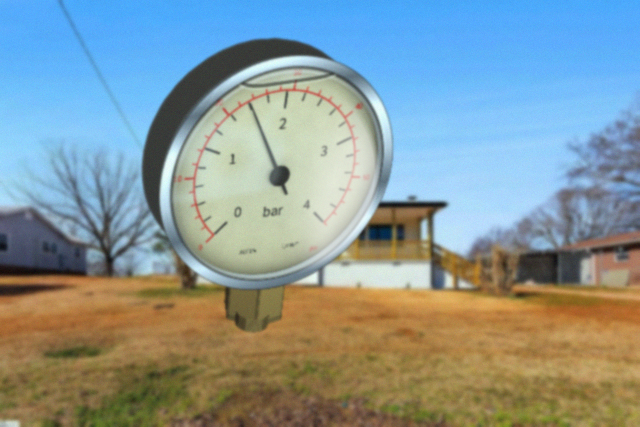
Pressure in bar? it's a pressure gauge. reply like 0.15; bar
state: 1.6; bar
